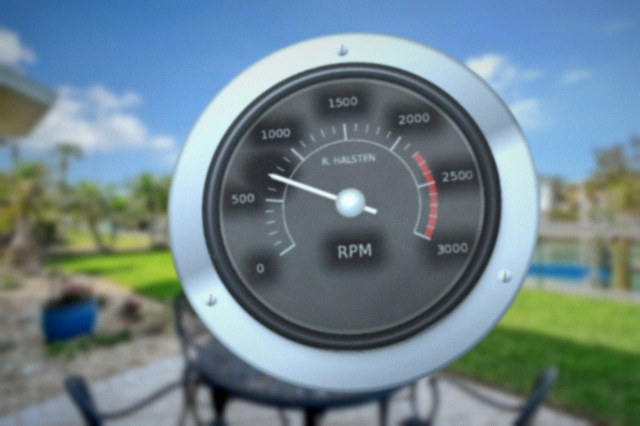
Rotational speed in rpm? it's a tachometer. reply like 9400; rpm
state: 700; rpm
